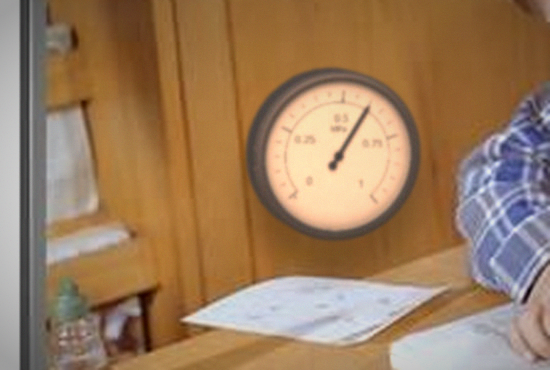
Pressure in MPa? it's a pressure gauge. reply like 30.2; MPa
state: 0.6; MPa
